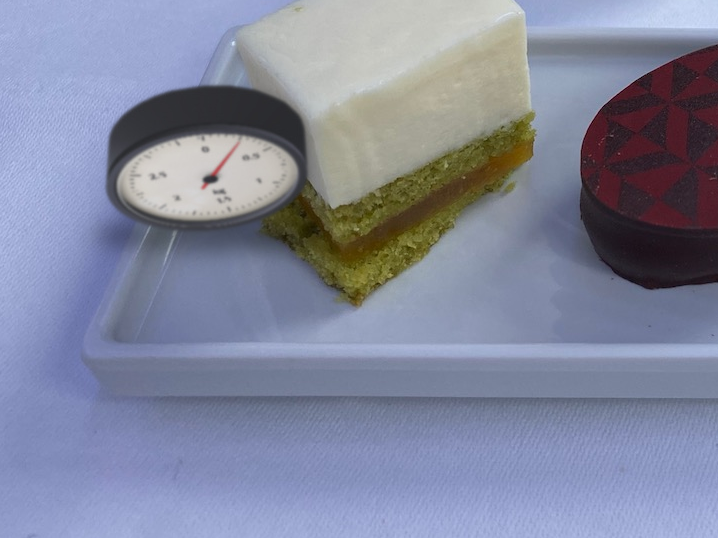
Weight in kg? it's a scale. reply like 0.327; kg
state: 0.25; kg
